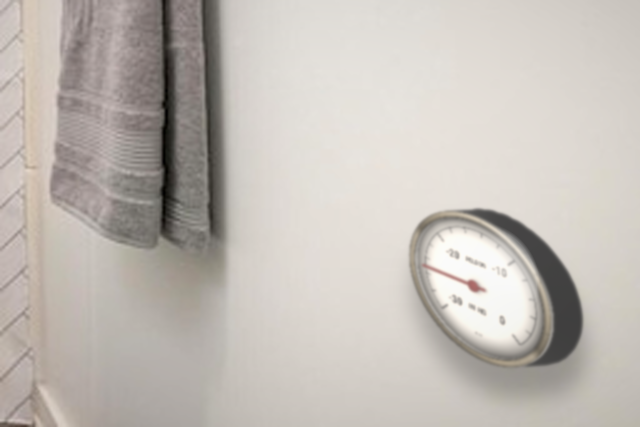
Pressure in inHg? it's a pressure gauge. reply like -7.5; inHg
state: -25; inHg
